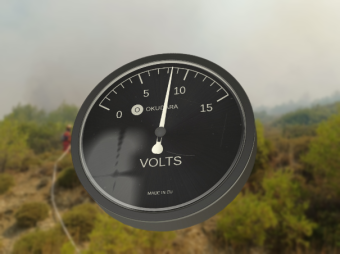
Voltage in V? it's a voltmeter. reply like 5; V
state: 8.5; V
